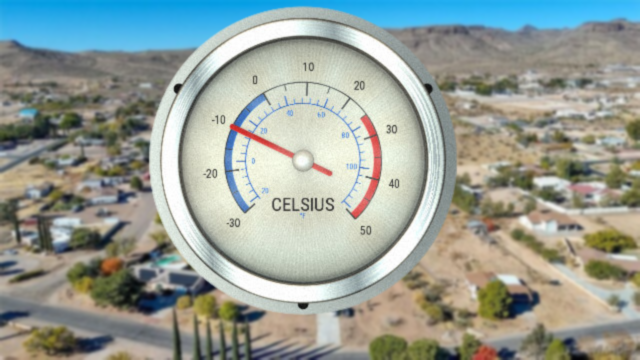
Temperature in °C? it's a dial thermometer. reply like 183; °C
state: -10; °C
